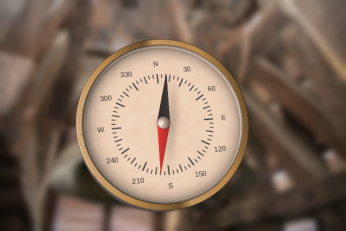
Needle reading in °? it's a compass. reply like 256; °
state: 190; °
